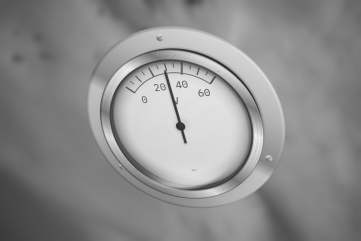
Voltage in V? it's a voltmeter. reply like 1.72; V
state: 30; V
